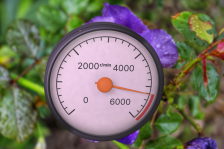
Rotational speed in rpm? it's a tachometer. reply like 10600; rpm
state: 5200; rpm
